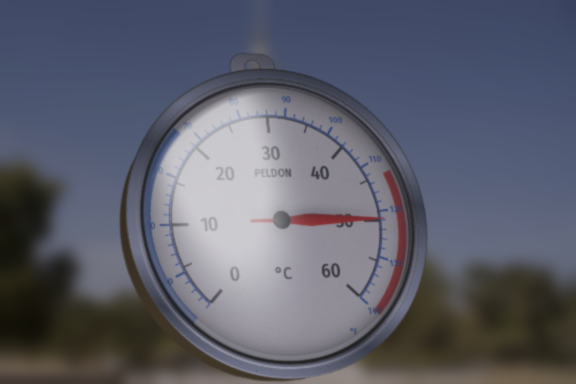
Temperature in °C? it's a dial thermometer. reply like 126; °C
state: 50; °C
